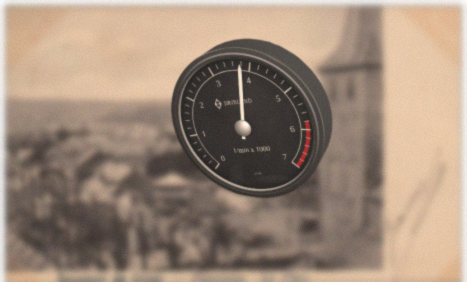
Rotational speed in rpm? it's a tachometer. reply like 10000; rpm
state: 3800; rpm
